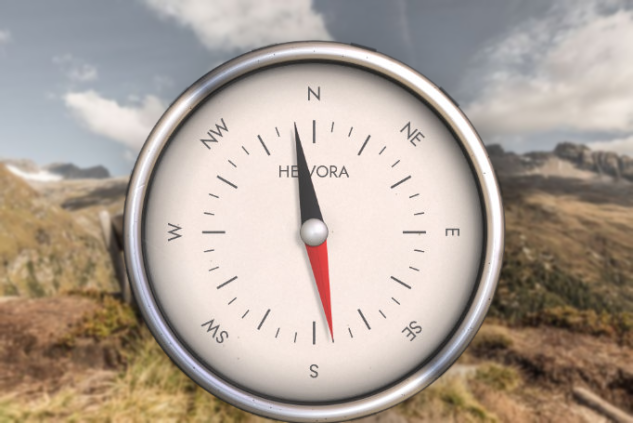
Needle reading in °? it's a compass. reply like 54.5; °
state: 170; °
